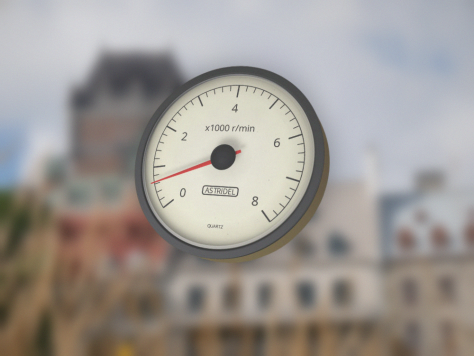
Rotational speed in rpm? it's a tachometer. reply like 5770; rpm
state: 600; rpm
